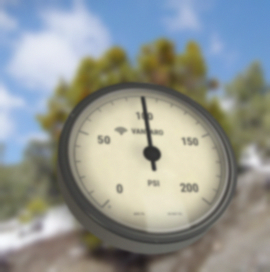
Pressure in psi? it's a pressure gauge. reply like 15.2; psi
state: 100; psi
